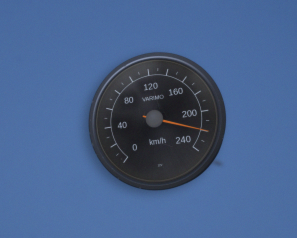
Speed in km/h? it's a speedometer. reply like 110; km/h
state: 220; km/h
